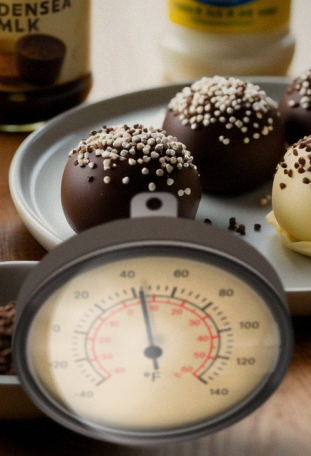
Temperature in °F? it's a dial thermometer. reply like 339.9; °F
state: 44; °F
